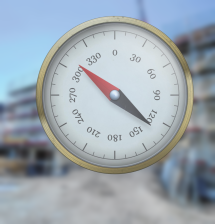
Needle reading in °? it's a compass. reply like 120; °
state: 310; °
